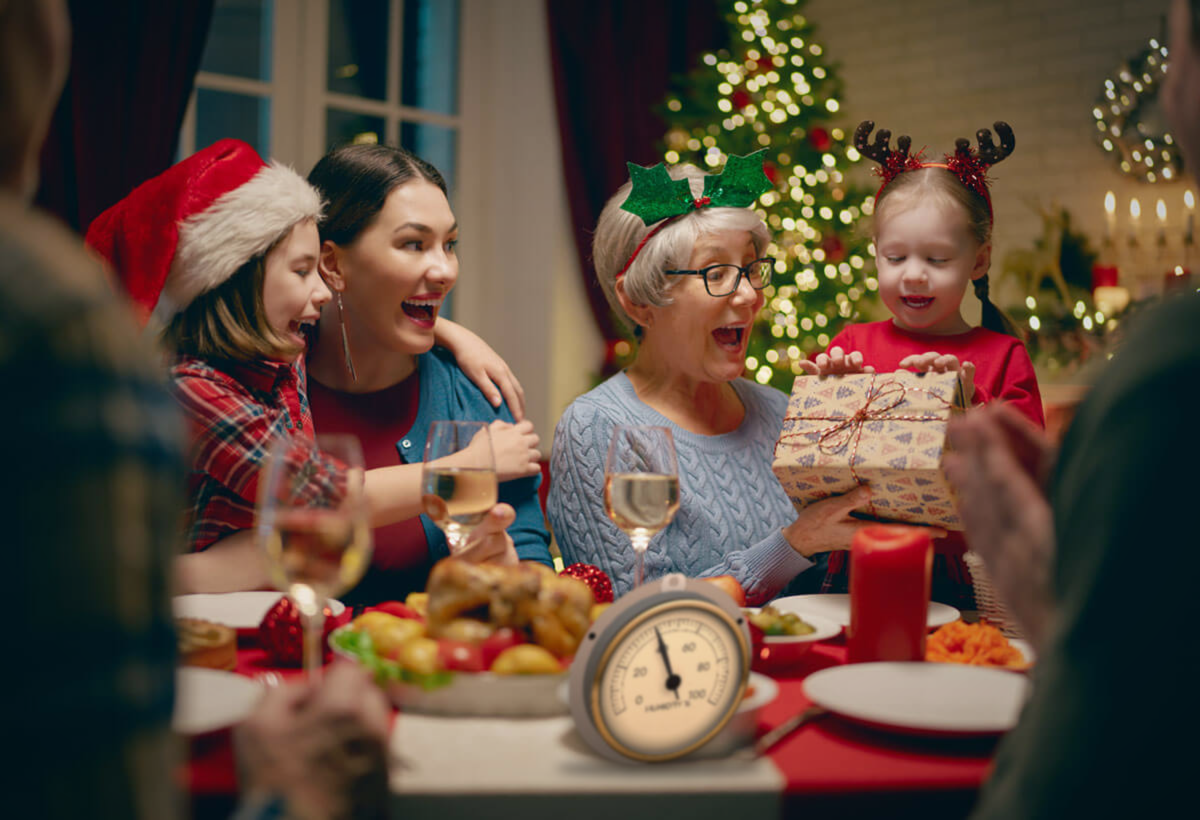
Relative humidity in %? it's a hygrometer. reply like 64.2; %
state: 40; %
